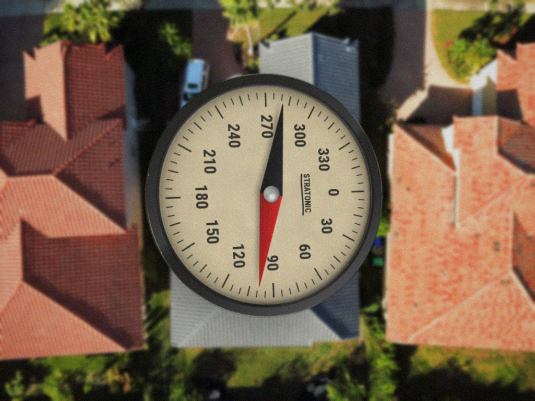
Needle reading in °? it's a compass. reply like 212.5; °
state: 100; °
